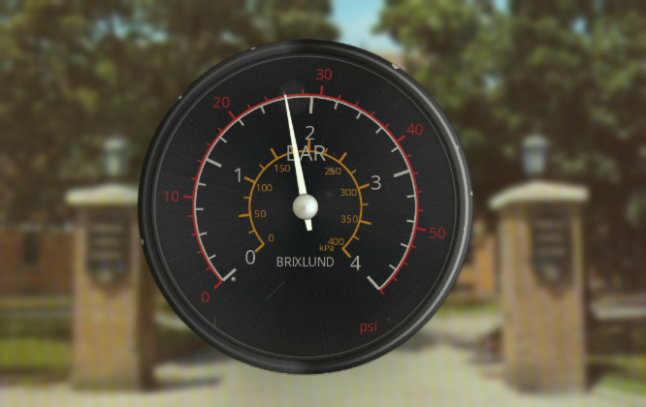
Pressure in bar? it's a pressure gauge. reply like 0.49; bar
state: 1.8; bar
